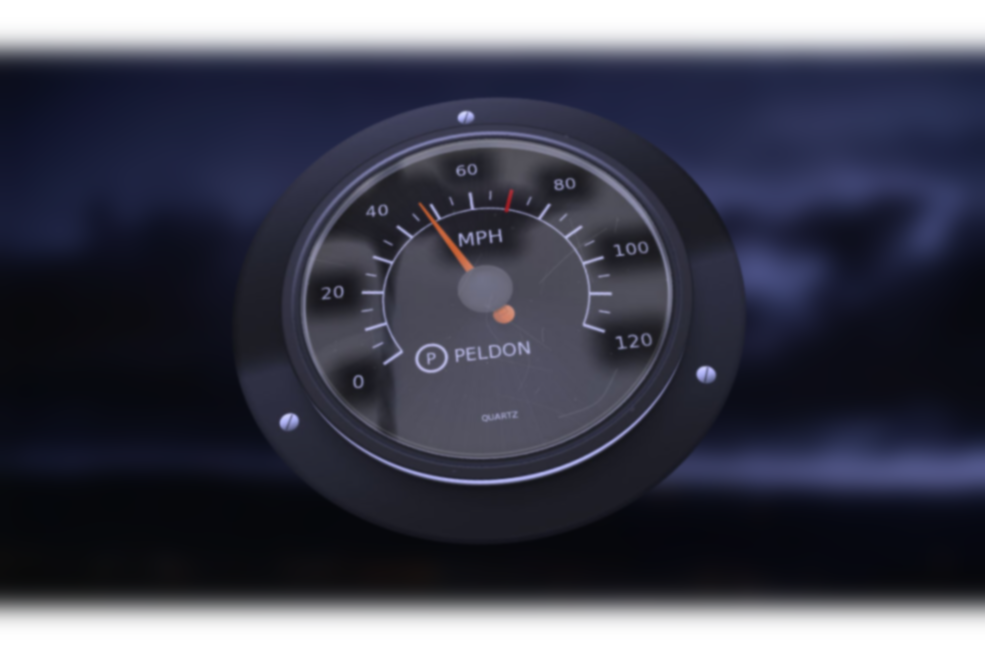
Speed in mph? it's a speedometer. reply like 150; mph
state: 47.5; mph
